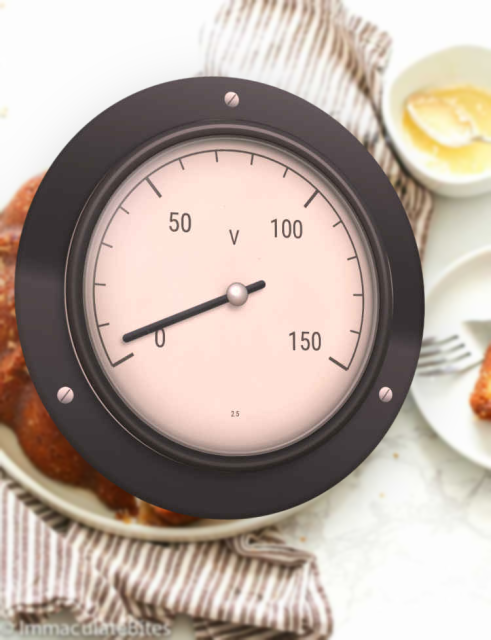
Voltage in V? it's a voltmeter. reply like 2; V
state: 5; V
